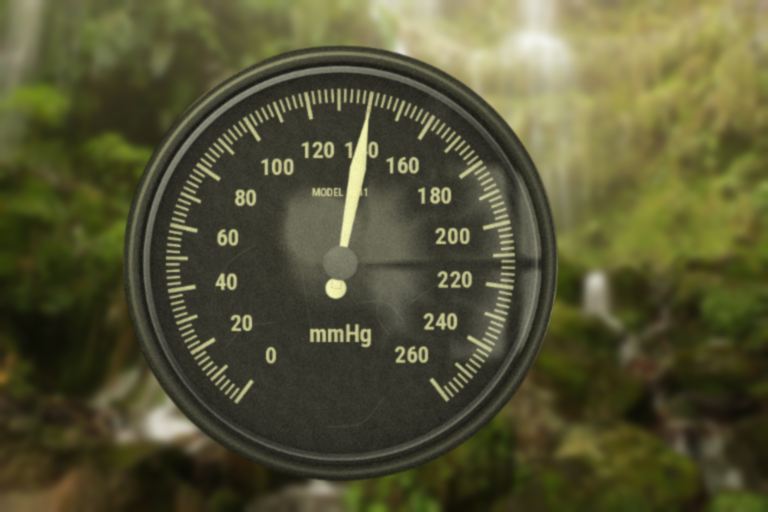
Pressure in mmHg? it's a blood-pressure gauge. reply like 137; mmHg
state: 140; mmHg
